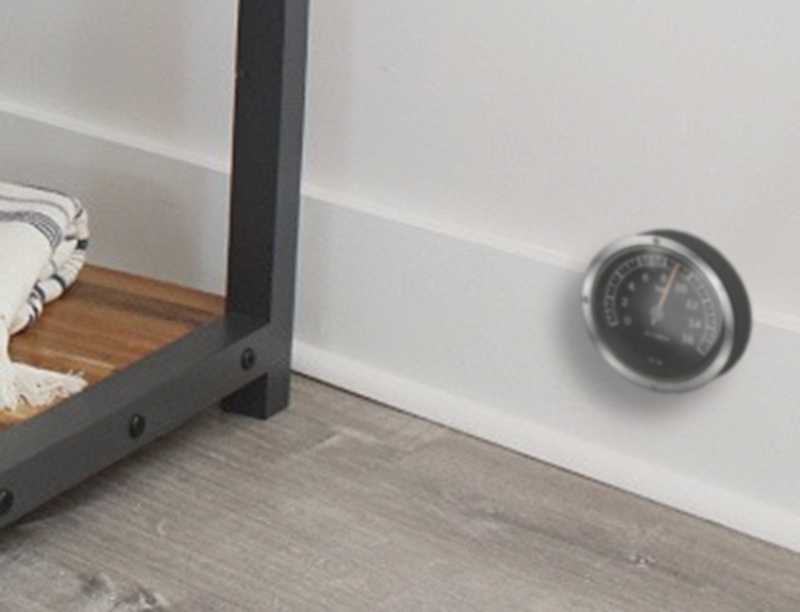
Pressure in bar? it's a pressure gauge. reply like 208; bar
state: 9; bar
